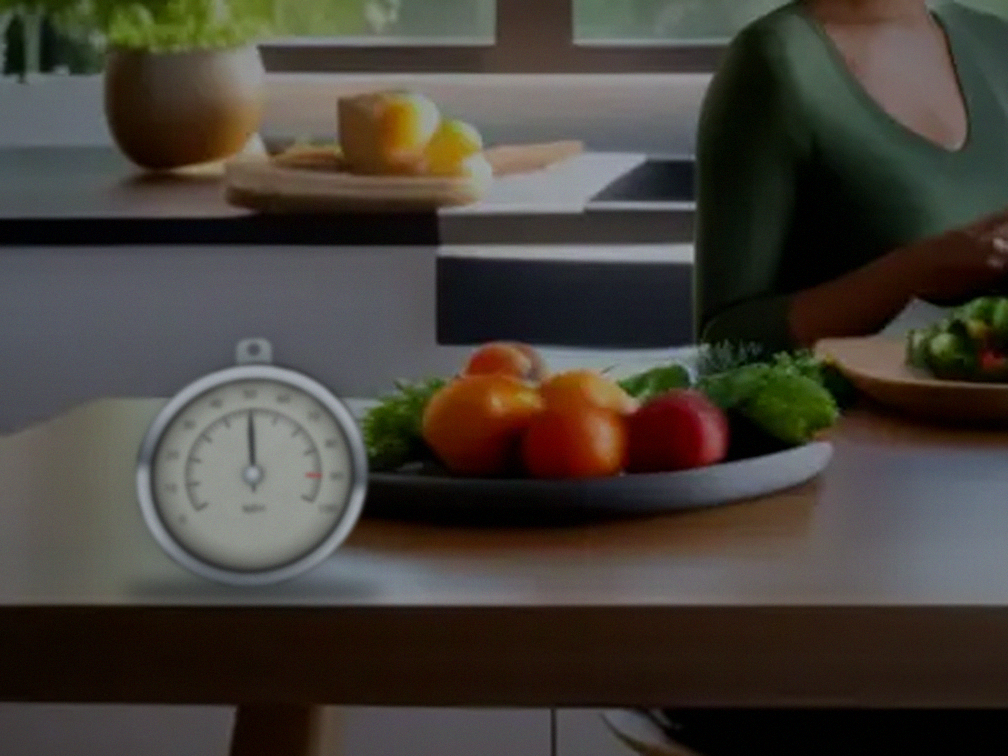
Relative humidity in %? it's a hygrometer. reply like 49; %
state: 50; %
